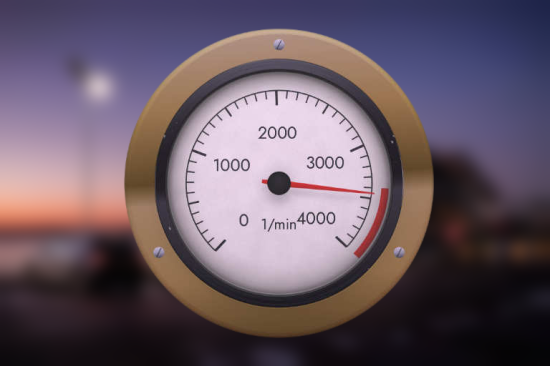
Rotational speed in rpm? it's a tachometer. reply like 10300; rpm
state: 3450; rpm
